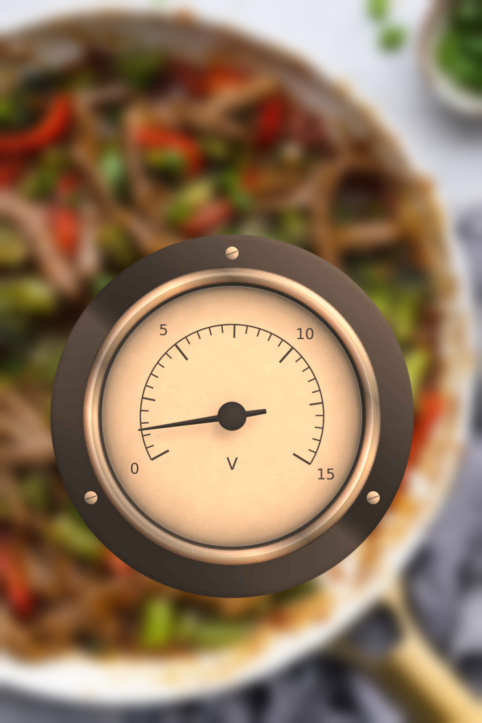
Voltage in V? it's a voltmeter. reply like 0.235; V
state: 1.25; V
